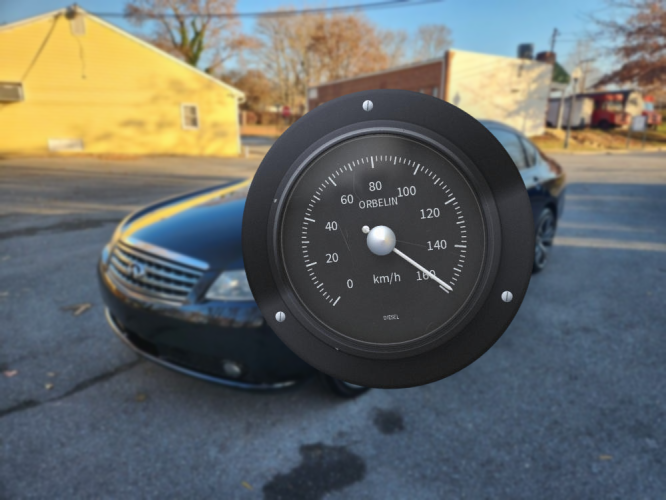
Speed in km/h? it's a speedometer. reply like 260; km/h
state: 158; km/h
